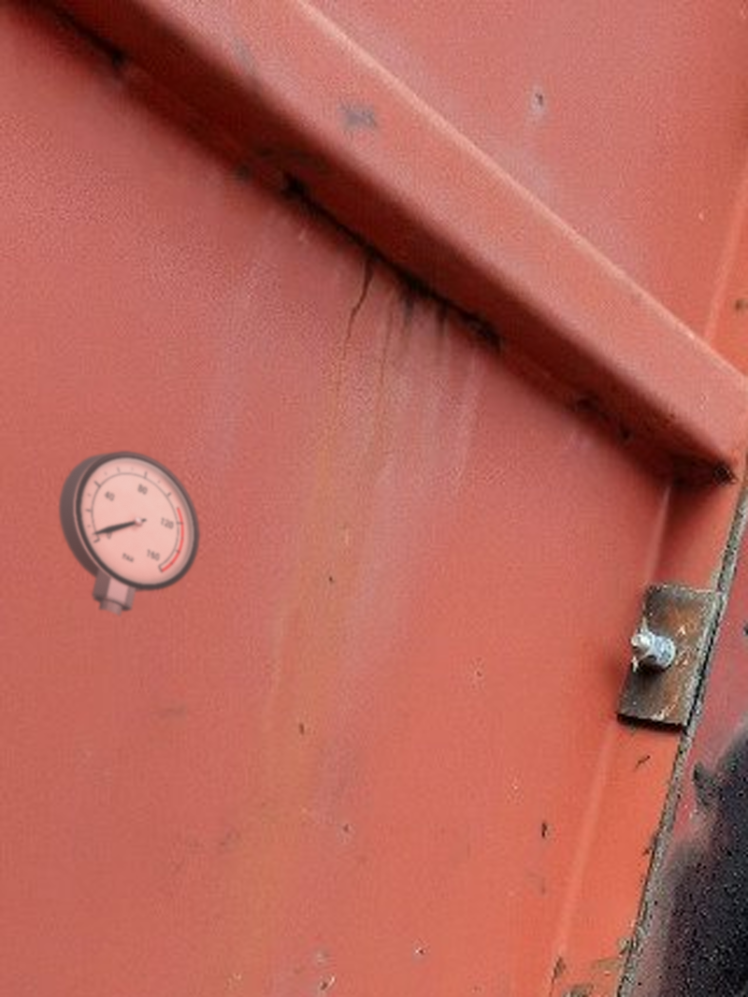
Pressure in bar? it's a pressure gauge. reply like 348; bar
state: 5; bar
